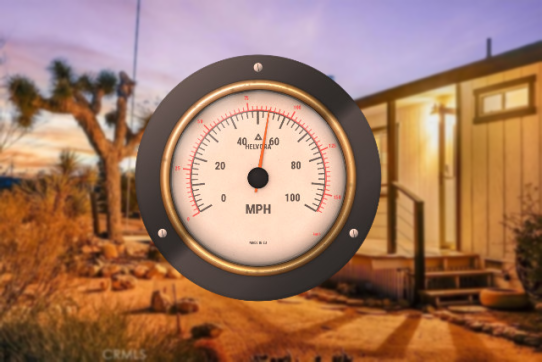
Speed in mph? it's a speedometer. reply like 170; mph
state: 54; mph
